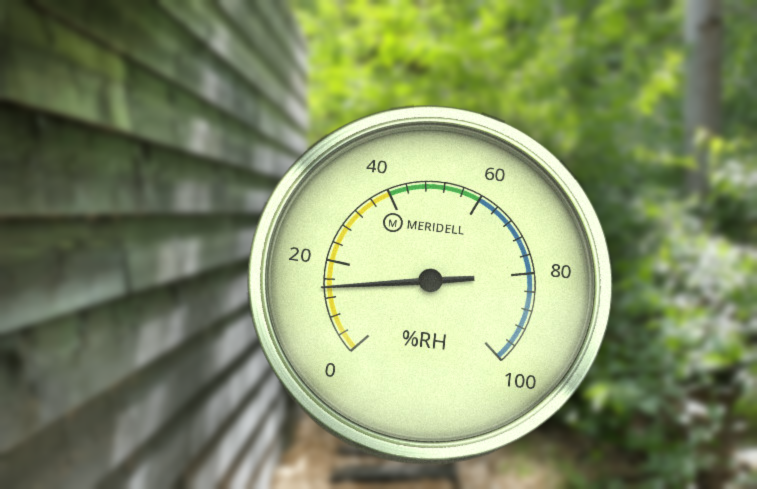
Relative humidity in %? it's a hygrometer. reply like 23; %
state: 14; %
